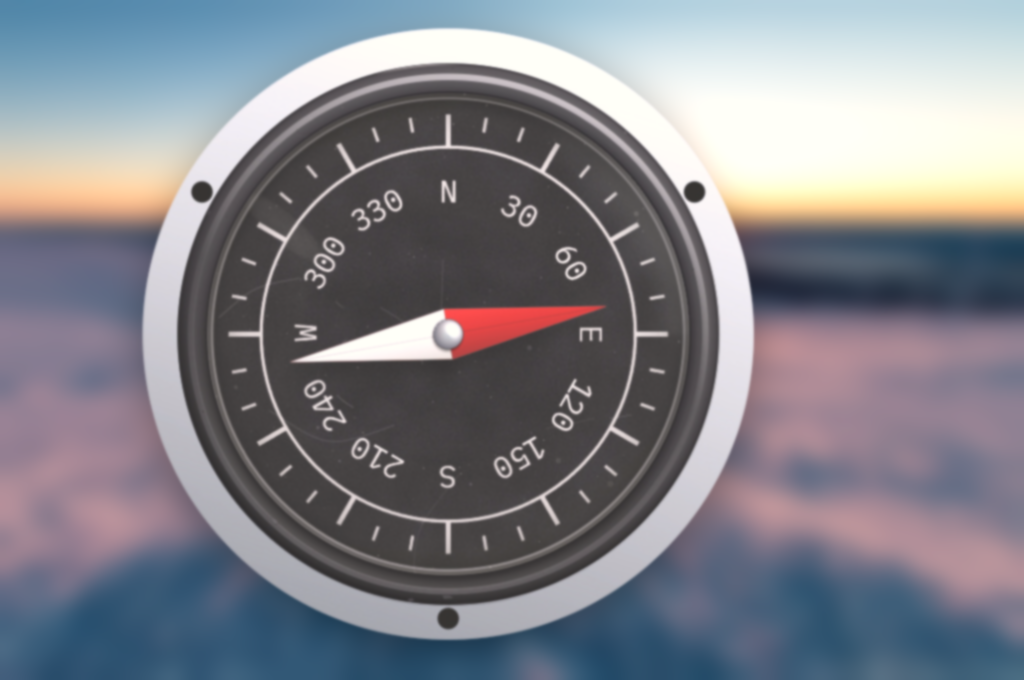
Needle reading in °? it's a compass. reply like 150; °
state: 80; °
